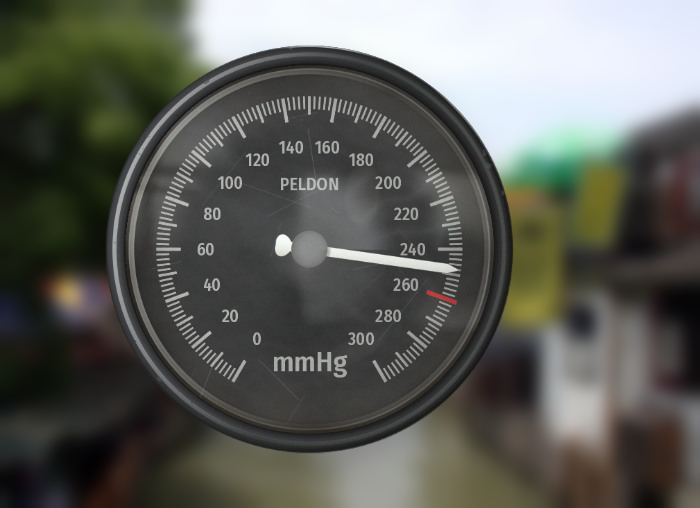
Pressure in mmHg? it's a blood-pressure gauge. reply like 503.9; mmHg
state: 248; mmHg
